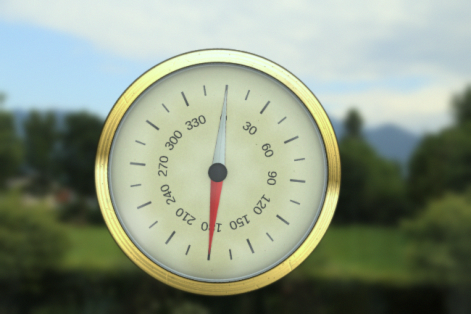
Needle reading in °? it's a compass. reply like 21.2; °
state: 180; °
